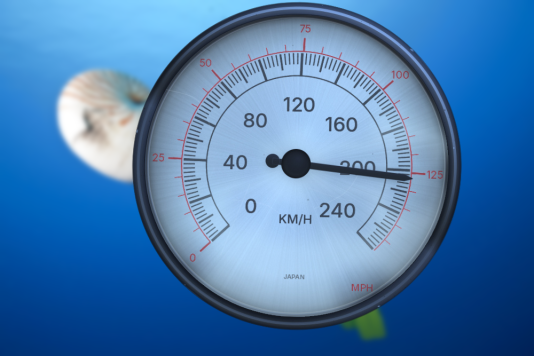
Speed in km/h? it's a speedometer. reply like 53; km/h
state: 204; km/h
